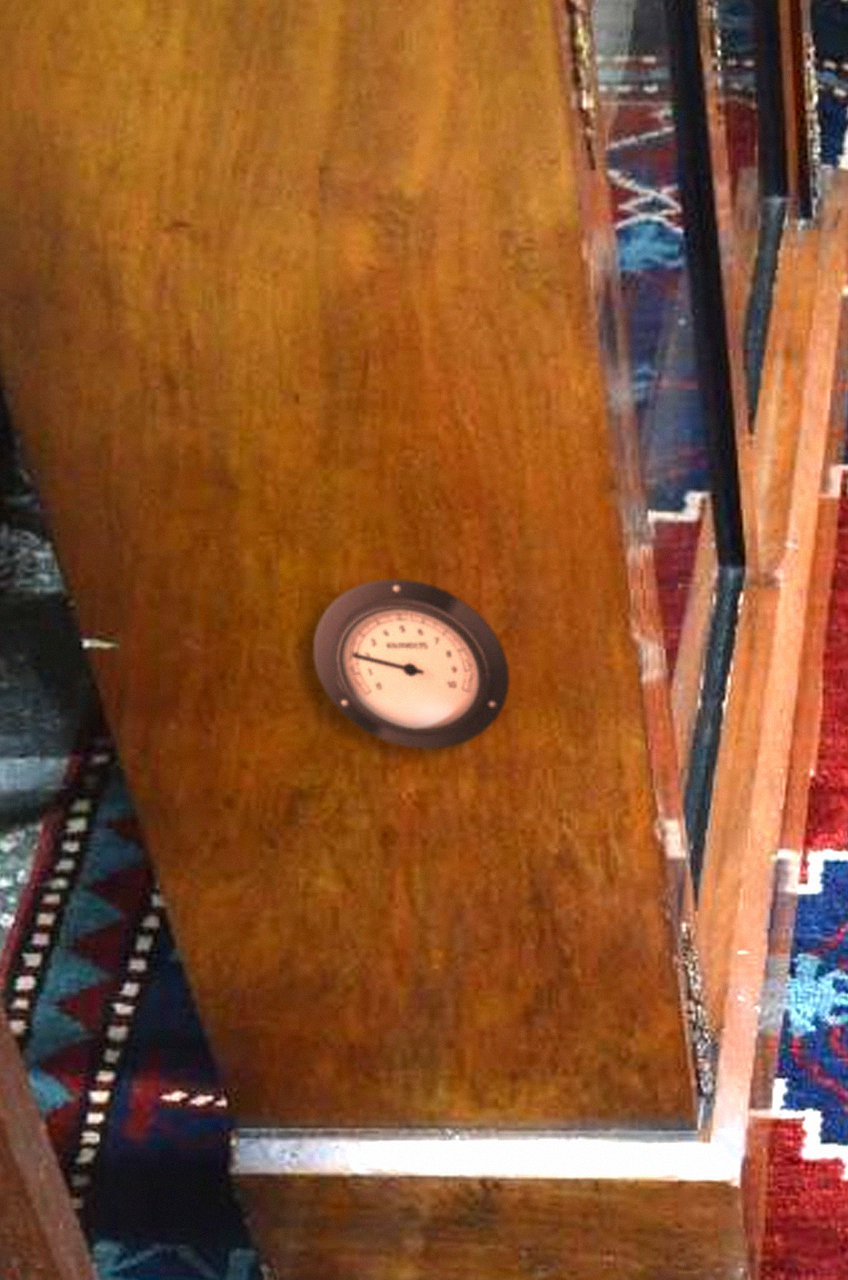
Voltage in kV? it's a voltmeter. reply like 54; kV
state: 2; kV
